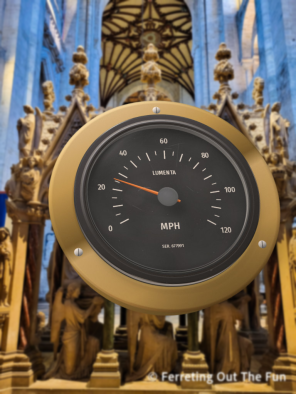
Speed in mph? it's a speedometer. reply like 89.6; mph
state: 25; mph
